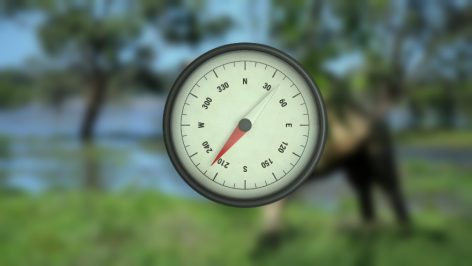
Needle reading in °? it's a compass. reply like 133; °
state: 220; °
